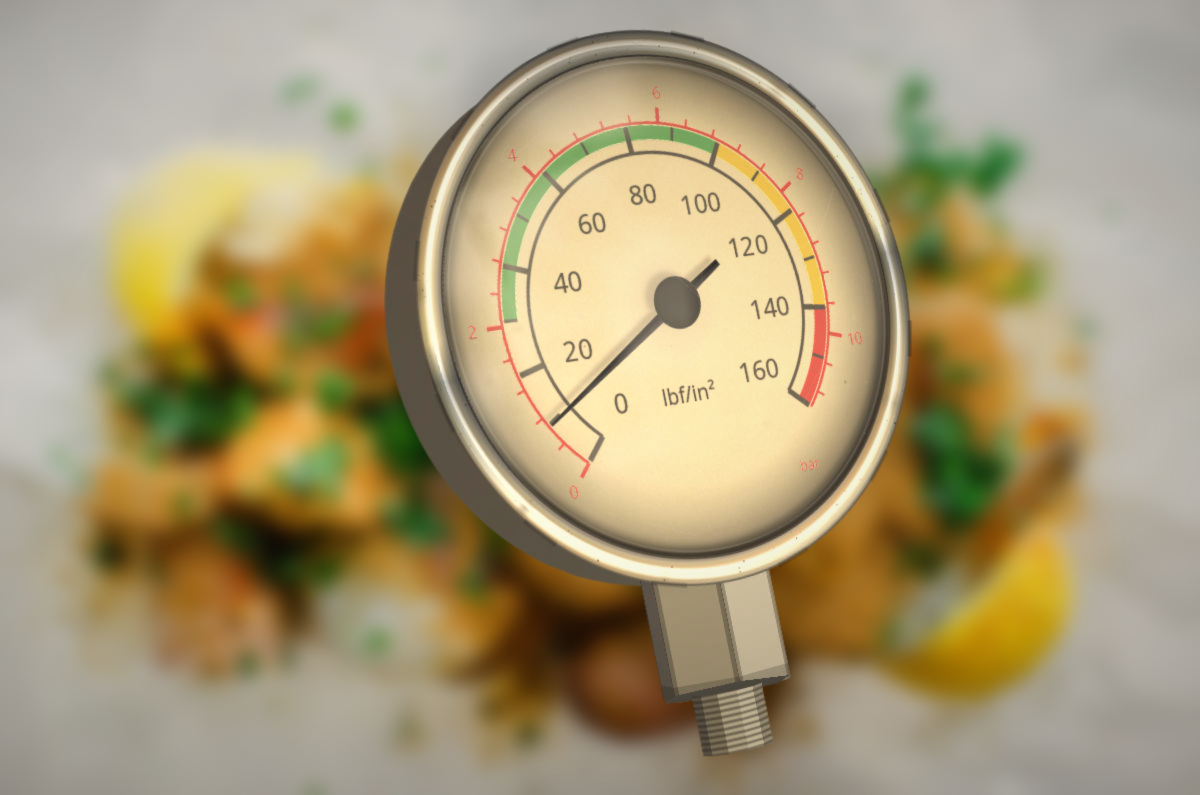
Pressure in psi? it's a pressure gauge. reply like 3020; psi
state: 10; psi
